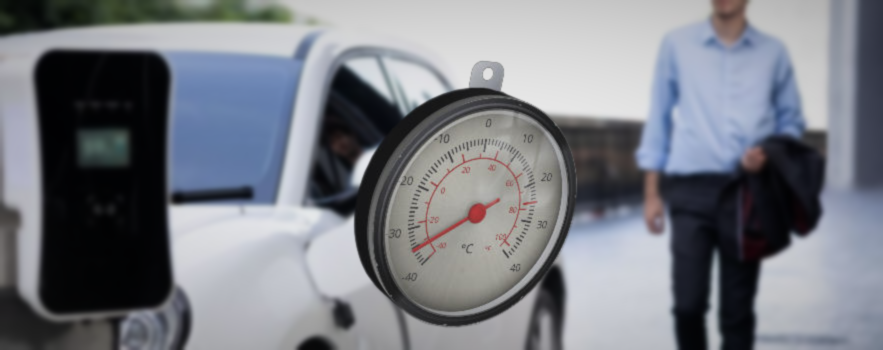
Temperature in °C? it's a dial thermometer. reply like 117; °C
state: -35; °C
